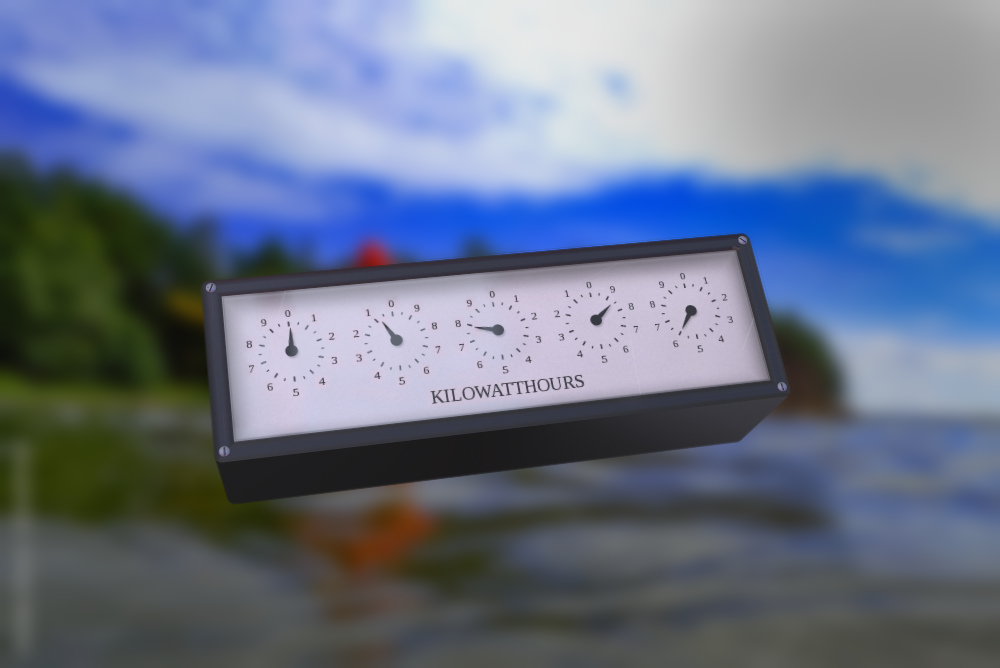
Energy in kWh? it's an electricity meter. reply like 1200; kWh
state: 786; kWh
